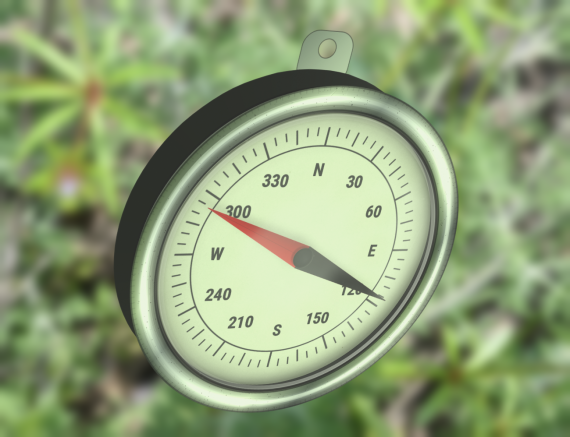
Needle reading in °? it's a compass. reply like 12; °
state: 295; °
